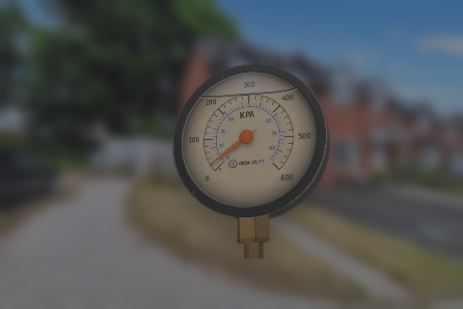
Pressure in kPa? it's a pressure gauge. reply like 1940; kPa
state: 20; kPa
